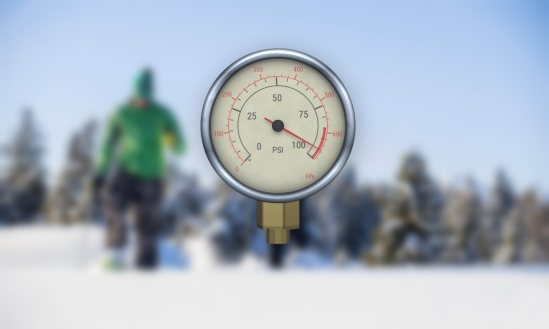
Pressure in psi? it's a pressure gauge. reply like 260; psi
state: 95; psi
